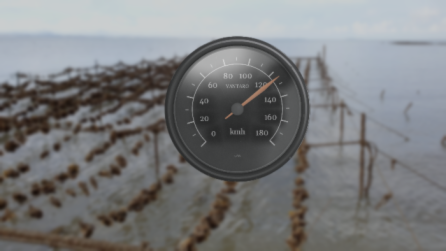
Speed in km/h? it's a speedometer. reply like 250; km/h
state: 125; km/h
